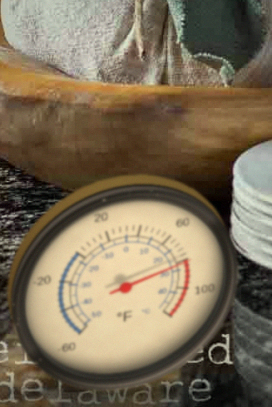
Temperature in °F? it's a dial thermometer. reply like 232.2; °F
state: 80; °F
